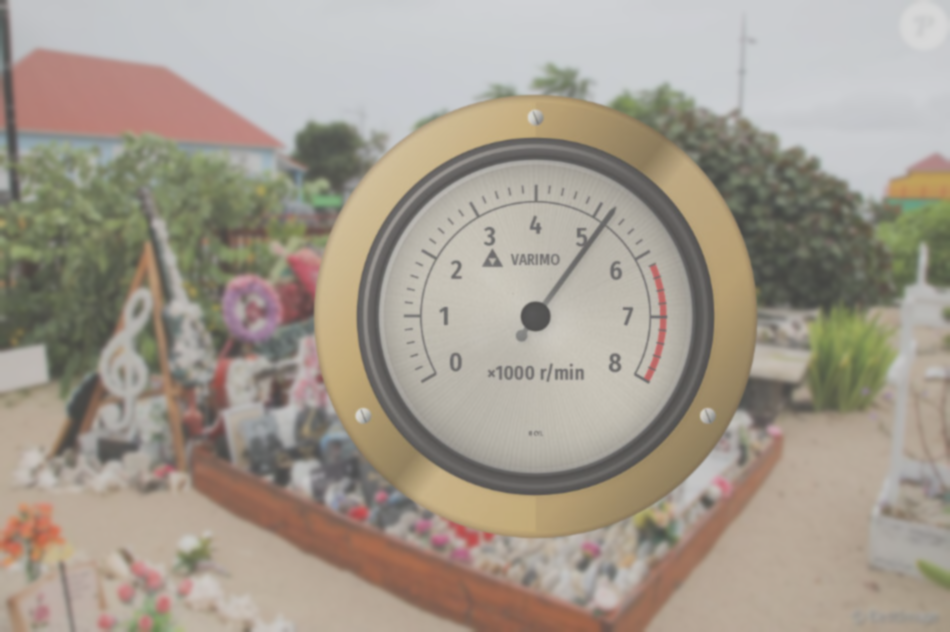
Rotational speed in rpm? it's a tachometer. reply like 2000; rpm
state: 5200; rpm
